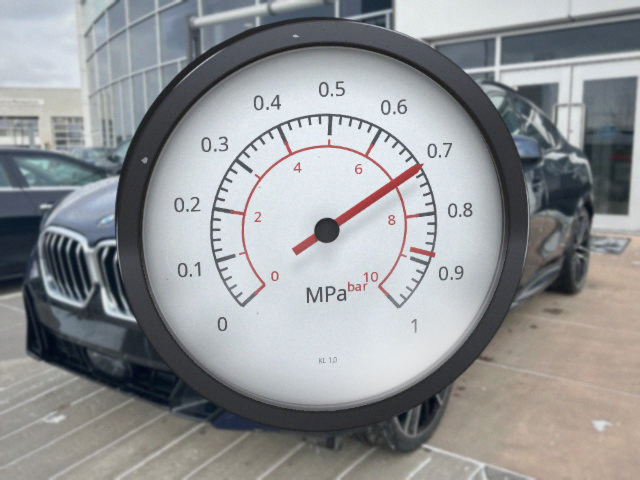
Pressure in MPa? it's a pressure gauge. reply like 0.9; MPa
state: 0.7; MPa
